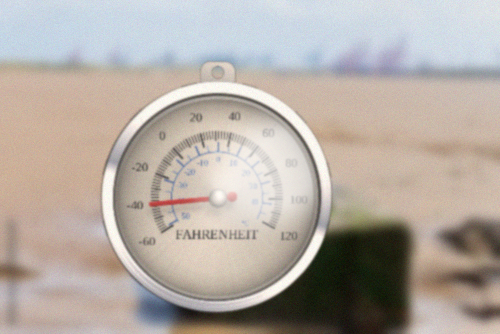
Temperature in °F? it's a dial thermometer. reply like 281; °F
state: -40; °F
